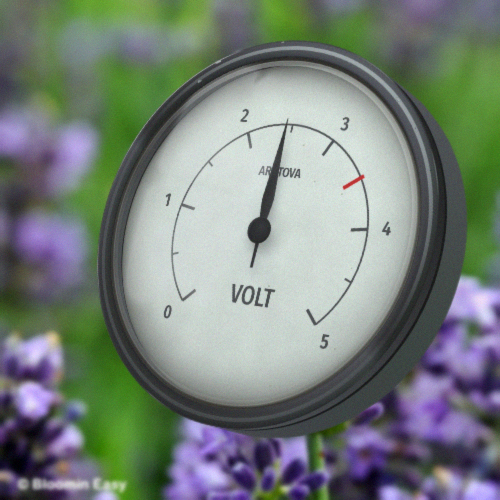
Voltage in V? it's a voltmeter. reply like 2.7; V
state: 2.5; V
